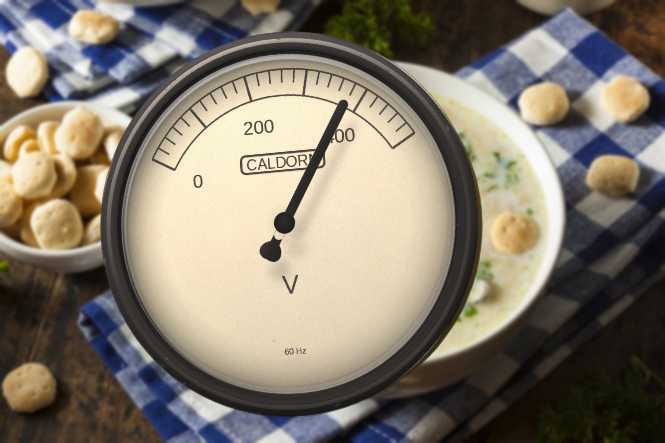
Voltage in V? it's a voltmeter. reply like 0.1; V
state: 380; V
